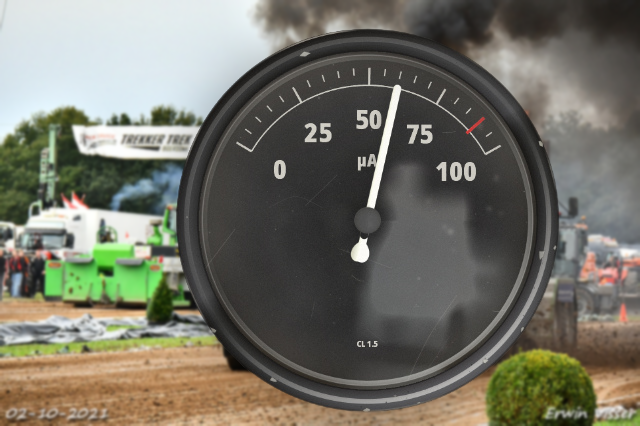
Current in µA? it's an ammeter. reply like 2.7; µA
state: 60; µA
